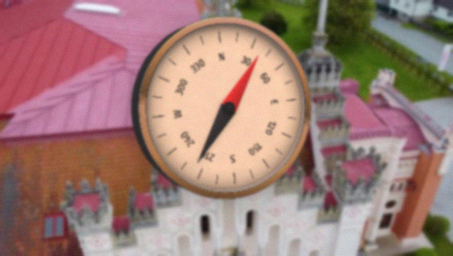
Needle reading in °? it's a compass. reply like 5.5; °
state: 37.5; °
